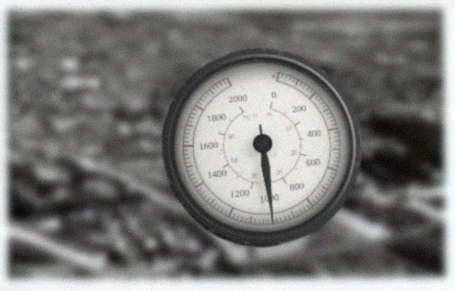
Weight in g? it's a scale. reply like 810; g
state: 1000; g
